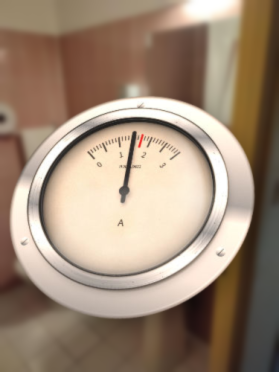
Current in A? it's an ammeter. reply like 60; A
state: 1.5; A
